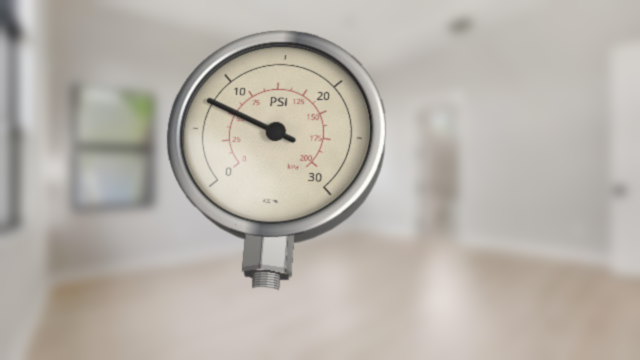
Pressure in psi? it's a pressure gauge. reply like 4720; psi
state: 7.5; psi
